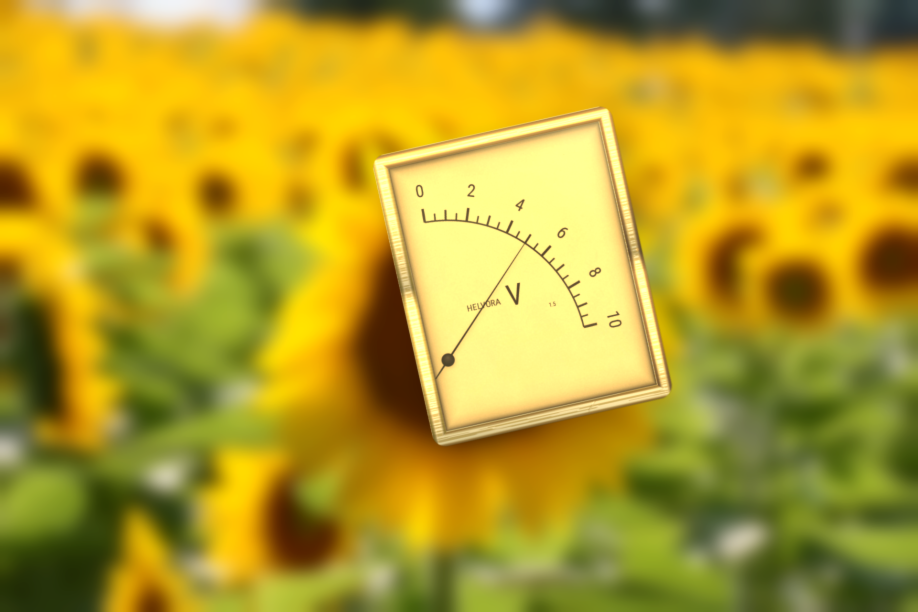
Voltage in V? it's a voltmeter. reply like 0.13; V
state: 5; V
